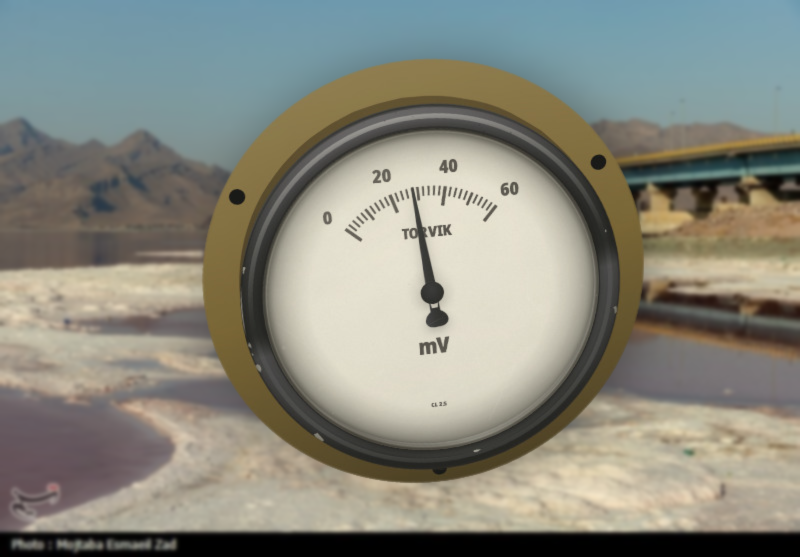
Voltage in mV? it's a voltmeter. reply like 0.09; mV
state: 28; mV
